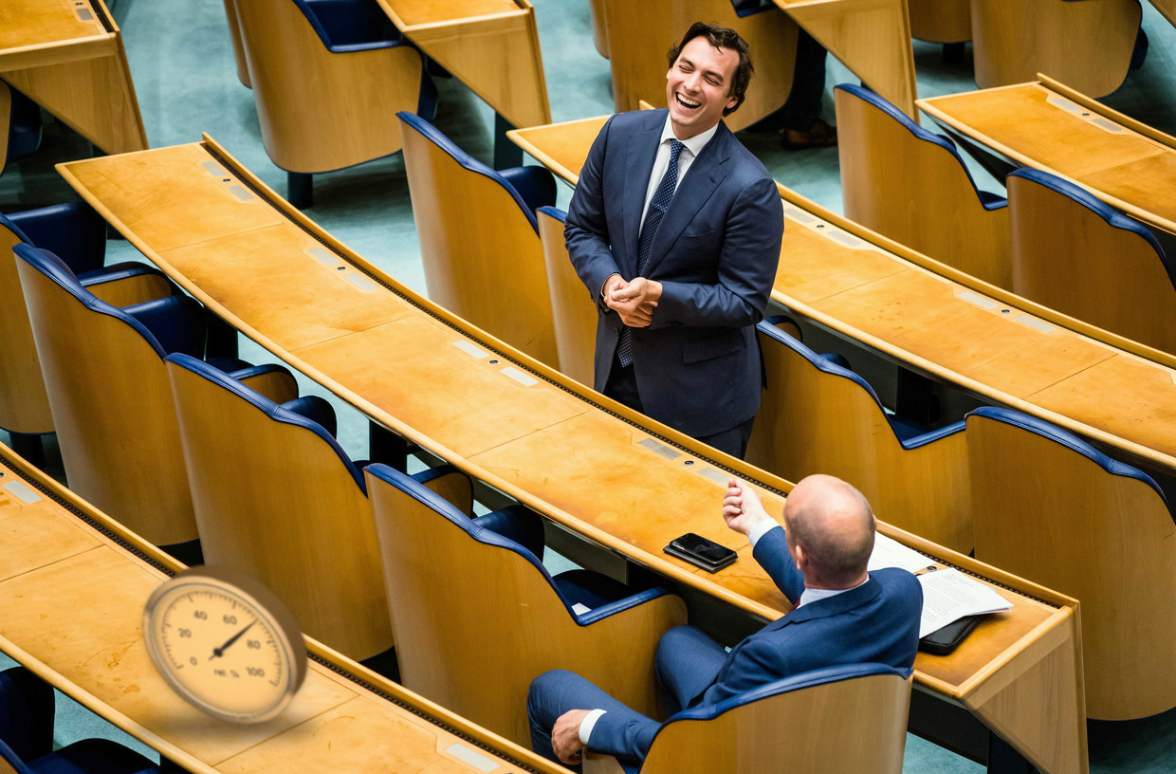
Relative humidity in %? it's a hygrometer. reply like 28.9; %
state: 70; %
